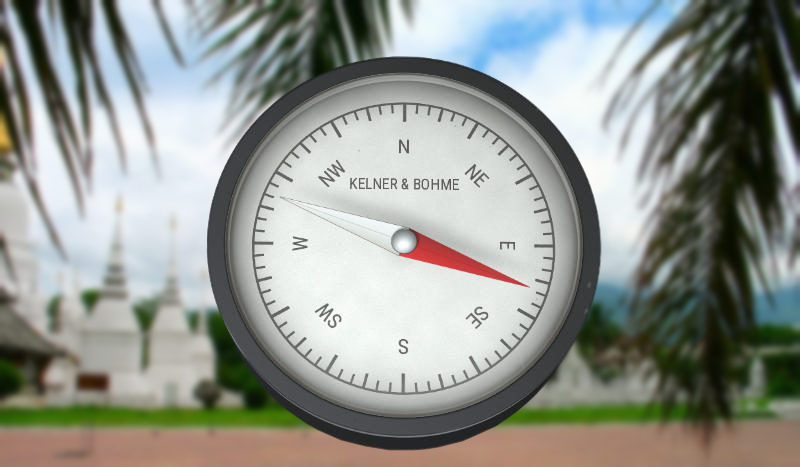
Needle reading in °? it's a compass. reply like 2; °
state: 110; °
